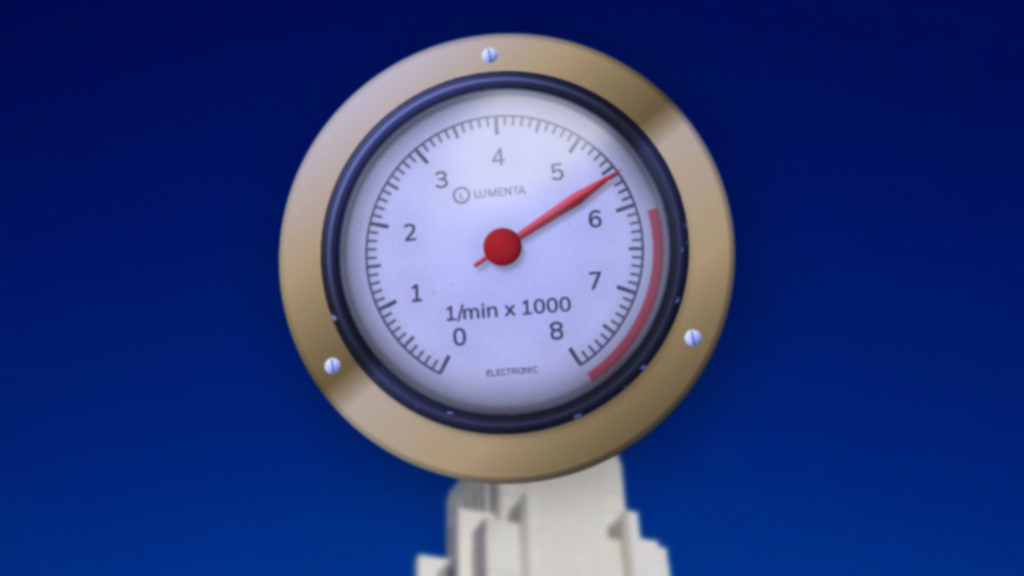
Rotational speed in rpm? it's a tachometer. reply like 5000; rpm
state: 5600; rpm
